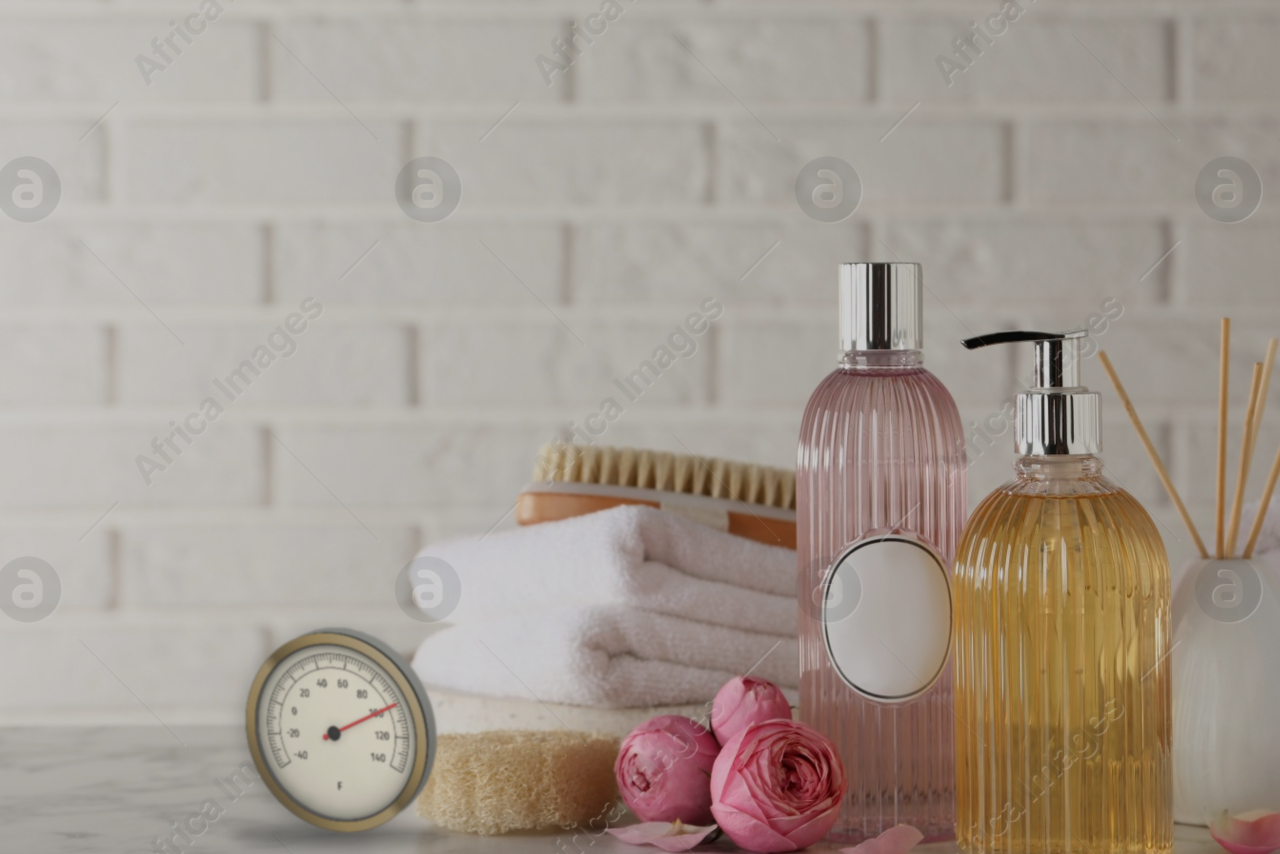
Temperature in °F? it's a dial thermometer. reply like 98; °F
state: 100; °F
